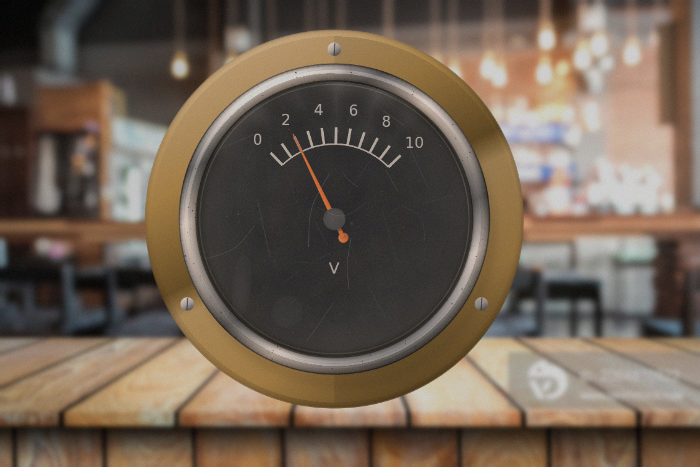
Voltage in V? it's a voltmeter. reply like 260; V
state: 2; V
